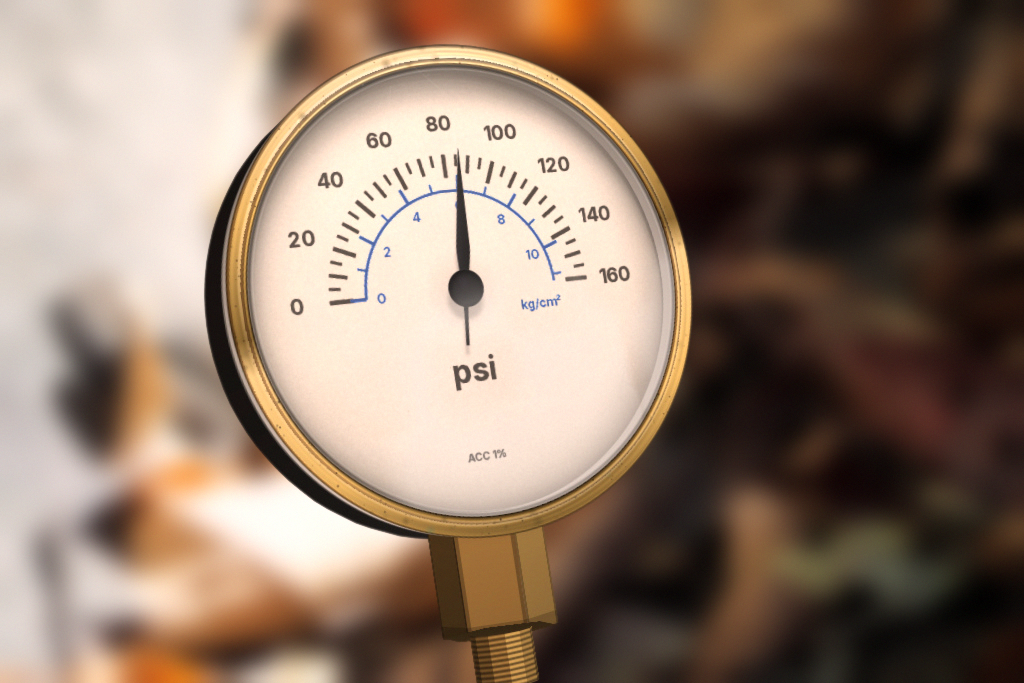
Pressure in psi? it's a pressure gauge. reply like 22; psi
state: 85; psi
